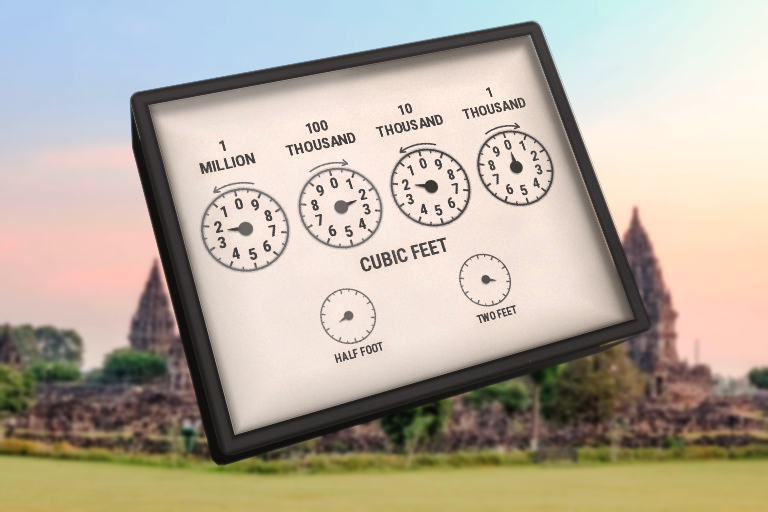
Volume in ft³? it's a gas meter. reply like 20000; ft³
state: 222000; ft³
